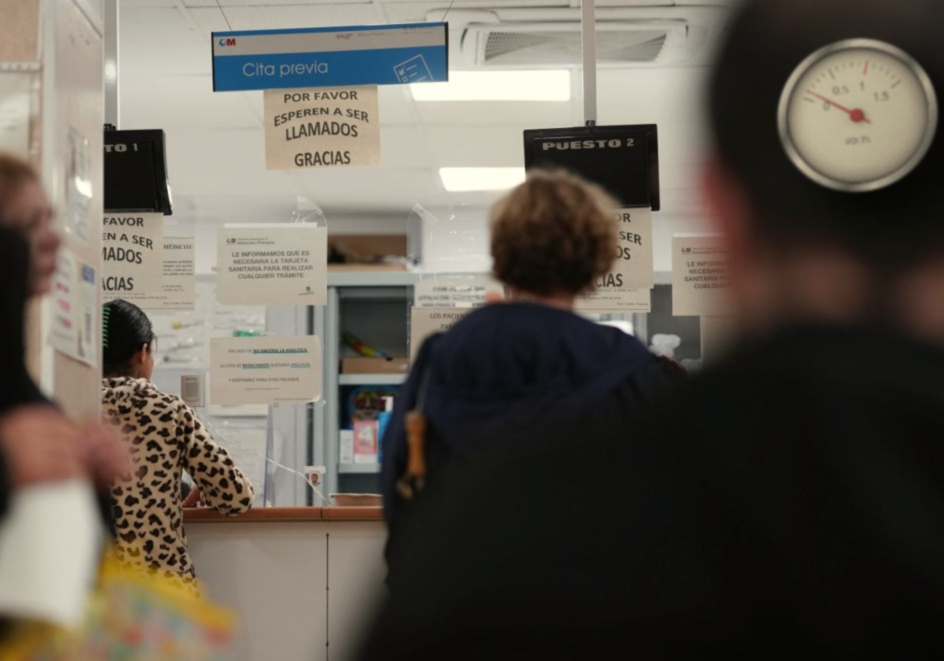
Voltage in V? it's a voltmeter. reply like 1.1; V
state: 0.1; V
